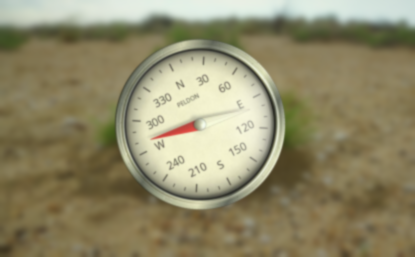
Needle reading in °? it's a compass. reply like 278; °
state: 280; °
